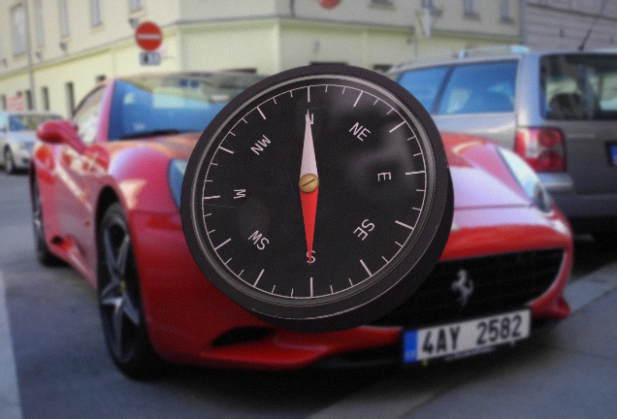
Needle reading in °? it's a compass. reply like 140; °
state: 180; °
